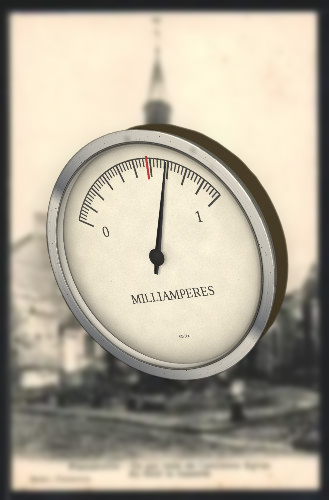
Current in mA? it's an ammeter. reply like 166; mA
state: 0.7; mA
